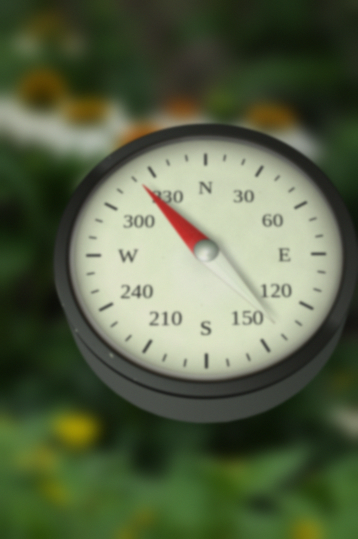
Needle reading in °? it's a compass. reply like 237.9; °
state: 320; °
